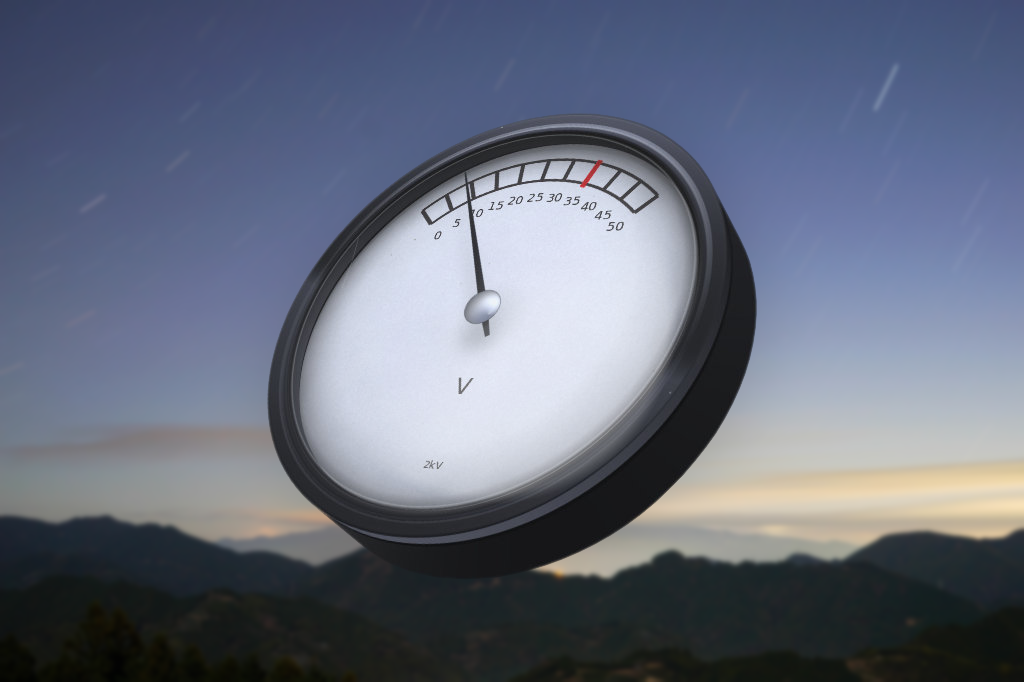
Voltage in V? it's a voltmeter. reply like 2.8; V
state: 10; V
